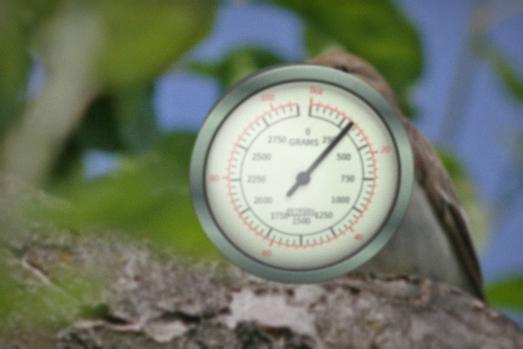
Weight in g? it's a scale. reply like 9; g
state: 300; g
